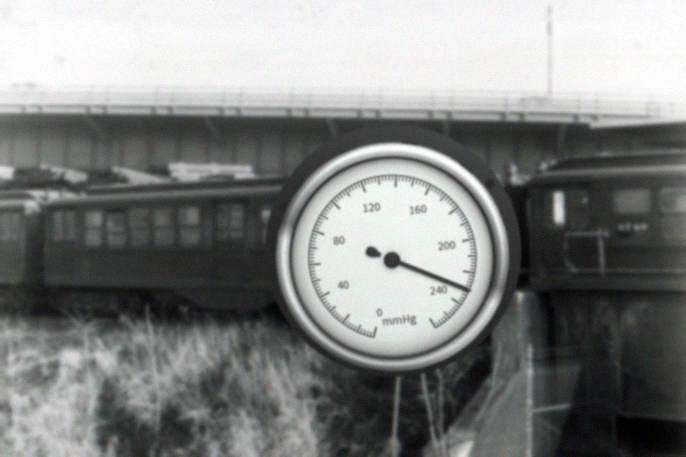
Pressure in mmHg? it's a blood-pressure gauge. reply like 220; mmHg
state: 230; mmHg
